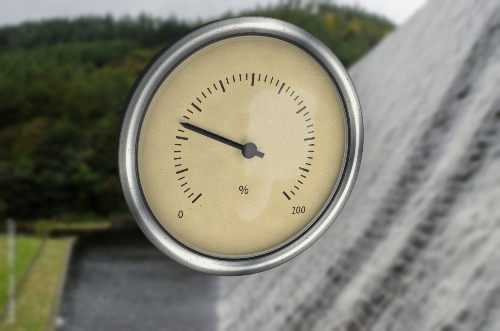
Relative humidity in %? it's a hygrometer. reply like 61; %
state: 24; %
